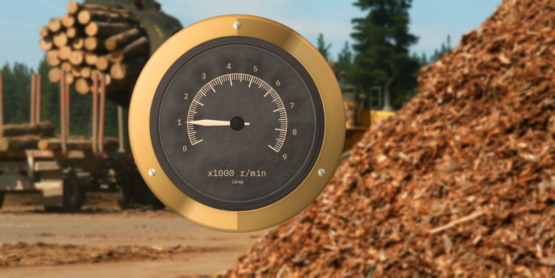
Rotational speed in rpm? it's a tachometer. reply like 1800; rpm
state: 1000; rpm
